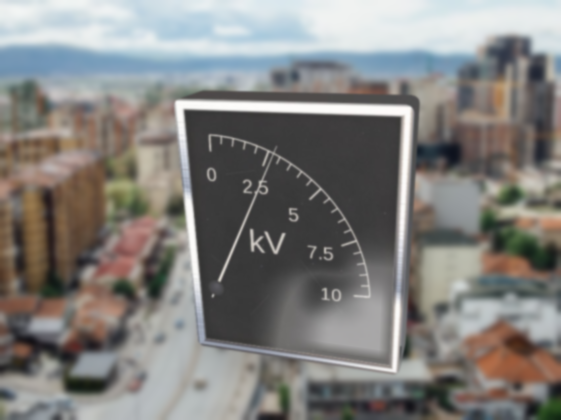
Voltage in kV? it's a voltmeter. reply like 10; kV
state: 2.75; kV
